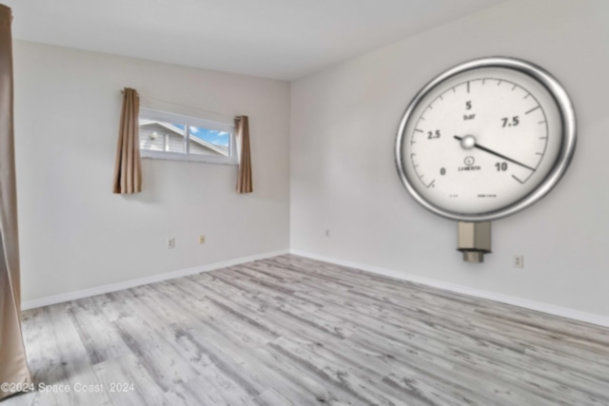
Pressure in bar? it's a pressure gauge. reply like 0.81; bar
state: 9.5; bar
